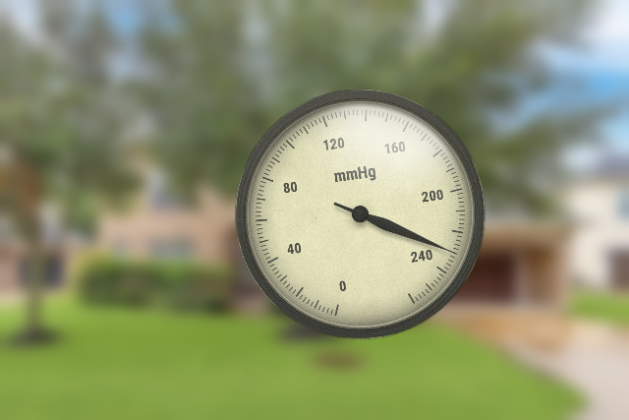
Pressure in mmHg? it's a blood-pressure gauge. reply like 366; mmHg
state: 230; mmHg
